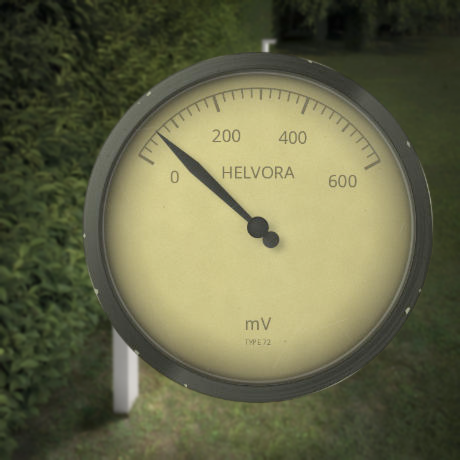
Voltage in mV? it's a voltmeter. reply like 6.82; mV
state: 60; mV
